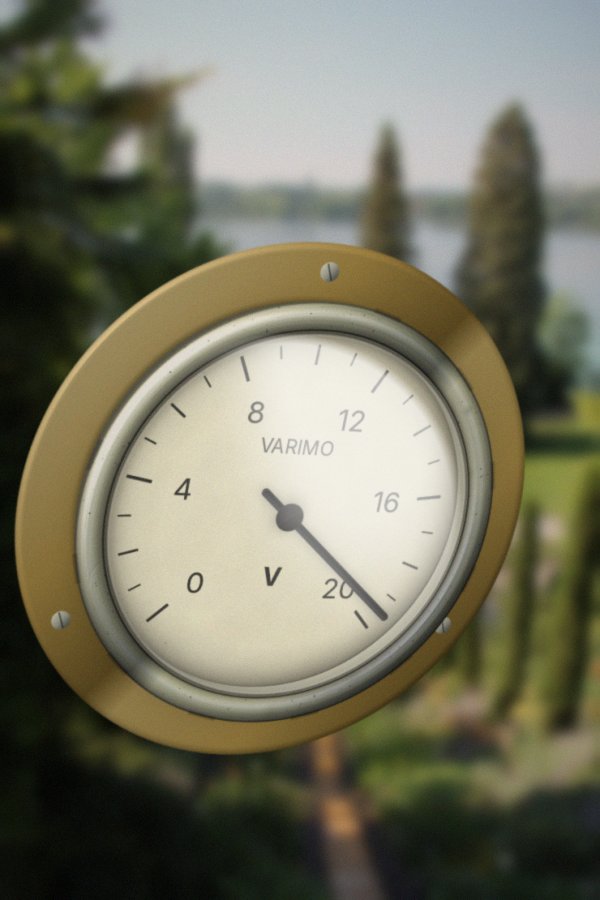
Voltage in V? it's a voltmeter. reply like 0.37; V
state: 19.5; V
